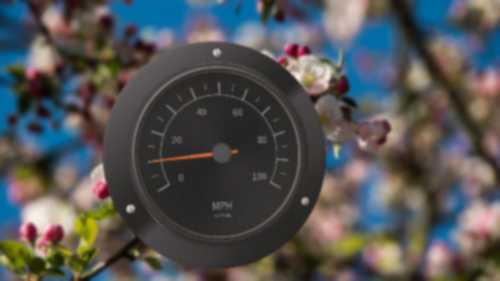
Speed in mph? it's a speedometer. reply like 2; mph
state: 10; mph
